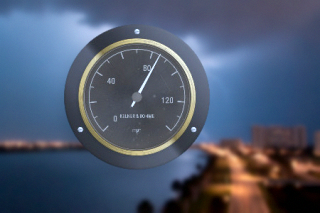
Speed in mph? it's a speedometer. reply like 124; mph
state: 85; mph
